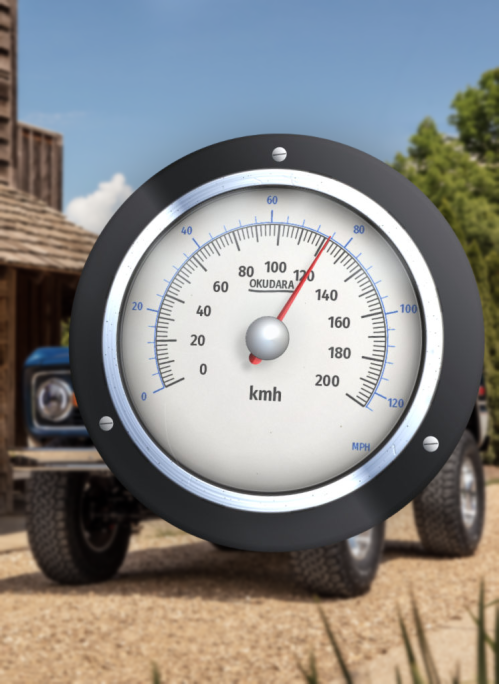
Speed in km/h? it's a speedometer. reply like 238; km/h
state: 122; km/h
